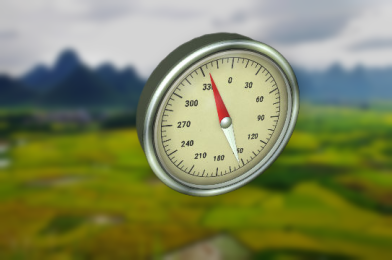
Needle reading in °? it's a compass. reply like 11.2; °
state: 335; °
